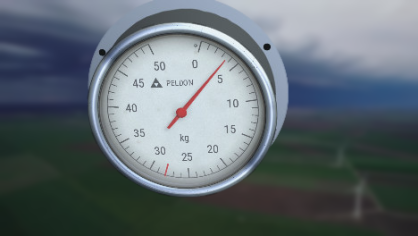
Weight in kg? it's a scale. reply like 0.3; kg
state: 3.5; kg
